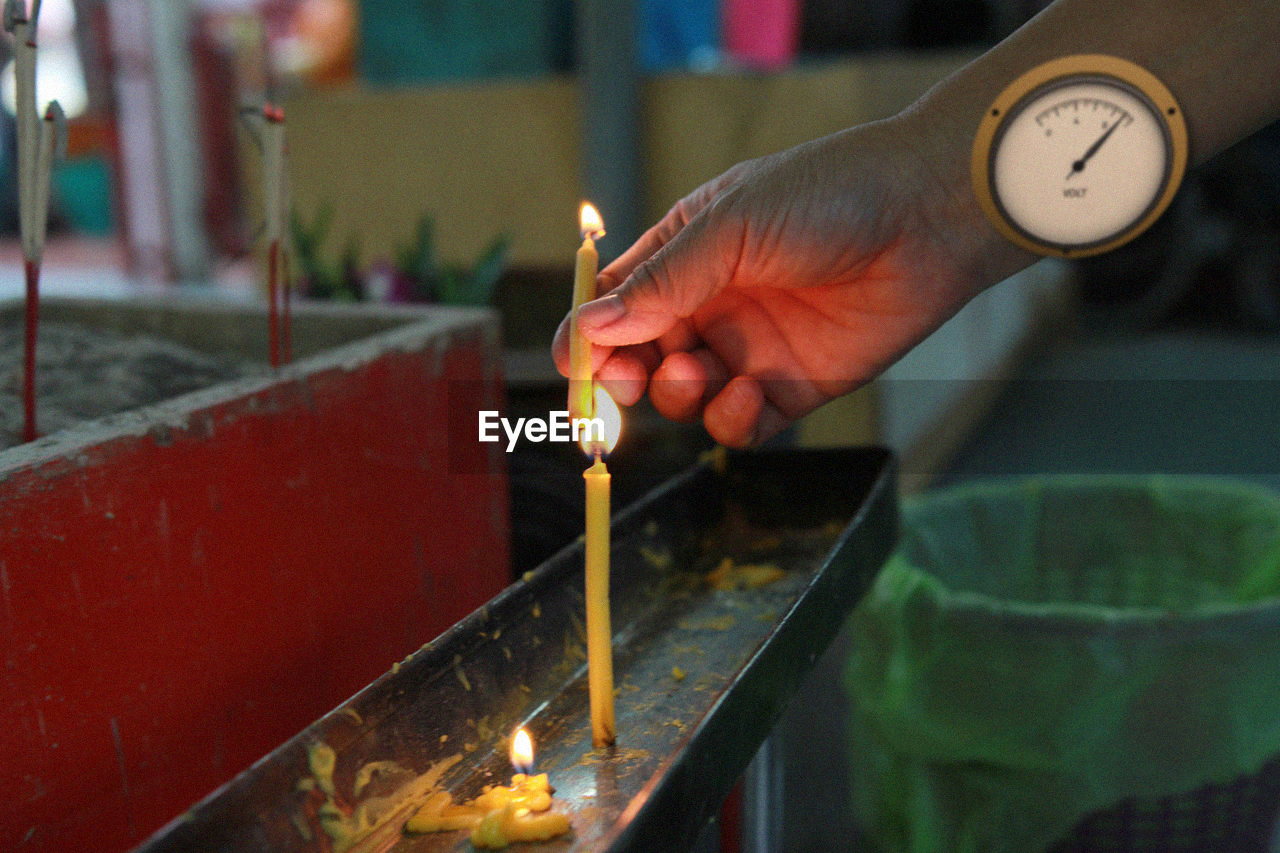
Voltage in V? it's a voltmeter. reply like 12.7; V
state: 9; V
